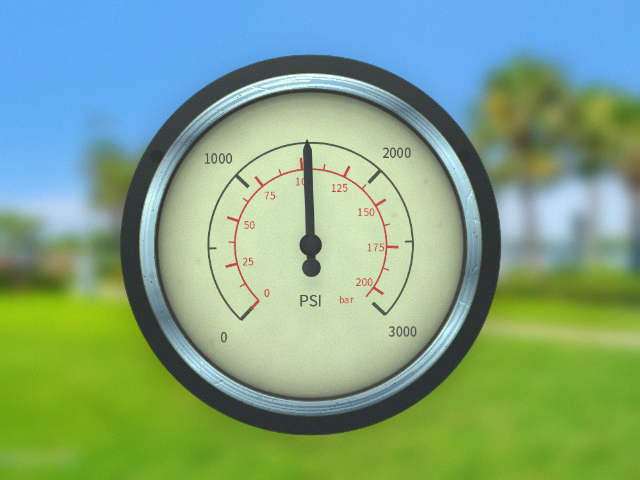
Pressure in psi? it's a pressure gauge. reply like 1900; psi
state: 1500; psi
